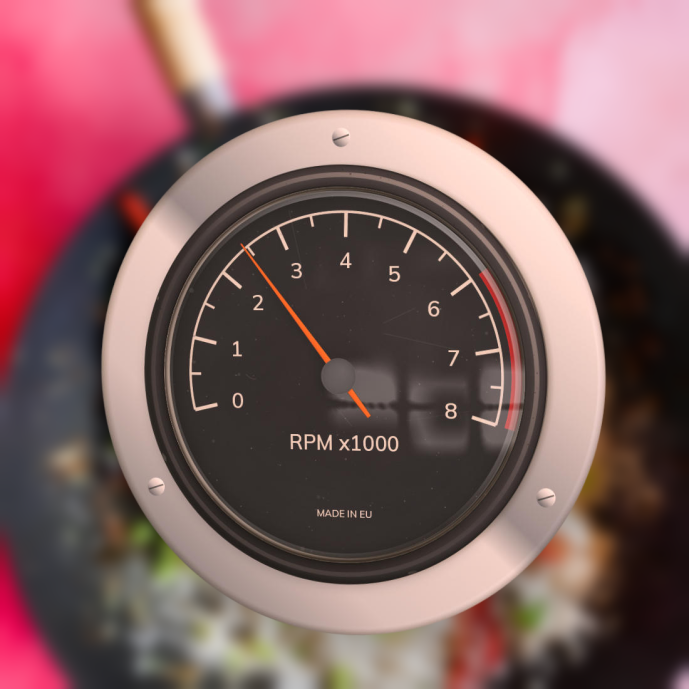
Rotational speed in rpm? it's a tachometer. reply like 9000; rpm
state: 2500; rpm
